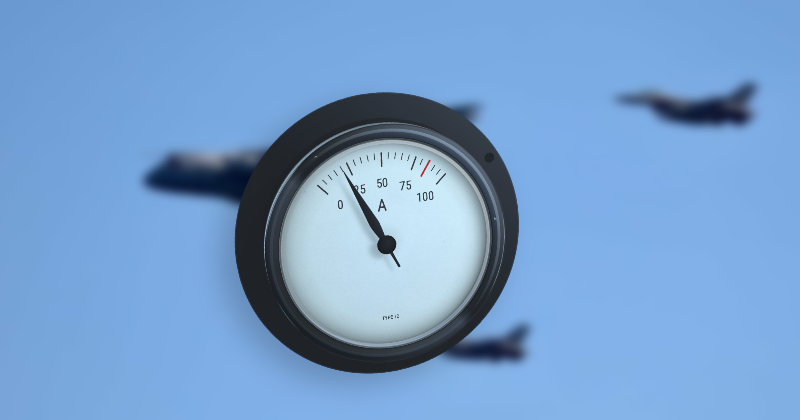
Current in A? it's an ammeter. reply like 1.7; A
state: 20; A
